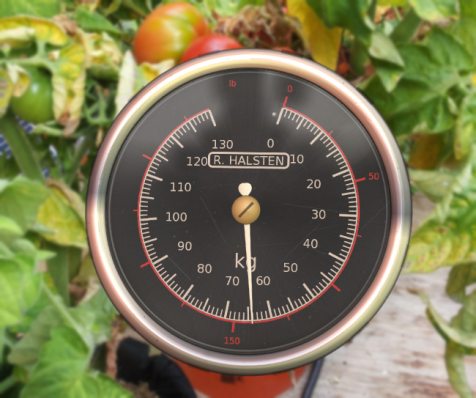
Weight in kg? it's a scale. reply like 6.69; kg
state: 64; kg
